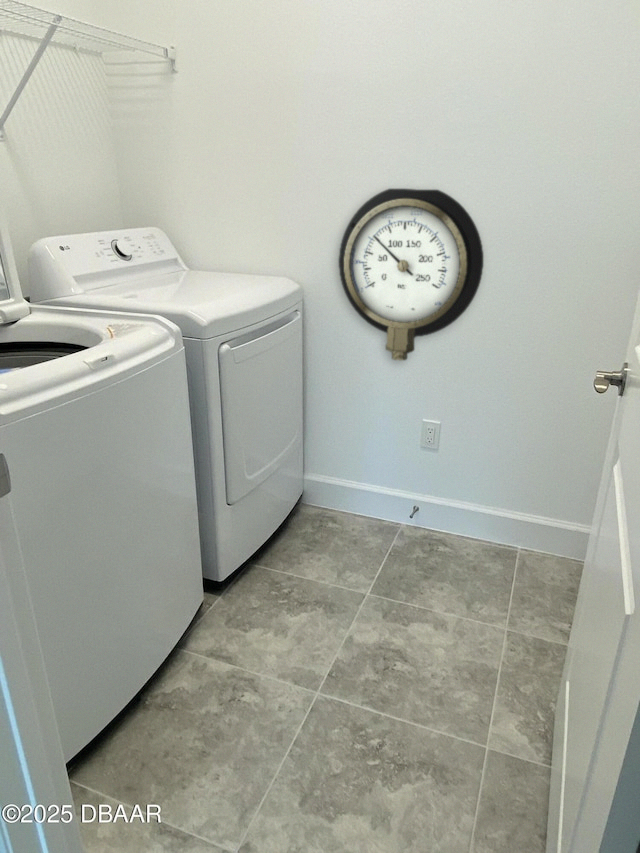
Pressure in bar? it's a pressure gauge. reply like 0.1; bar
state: 75; bar
